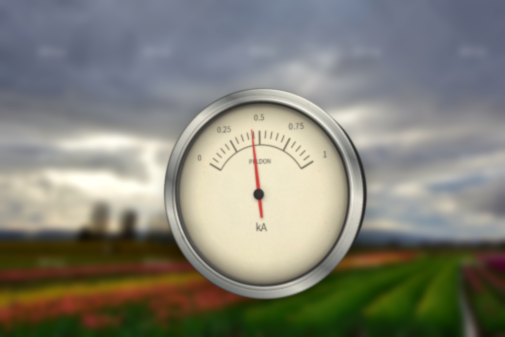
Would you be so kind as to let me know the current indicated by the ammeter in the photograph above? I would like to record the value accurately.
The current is 0.45 kA
